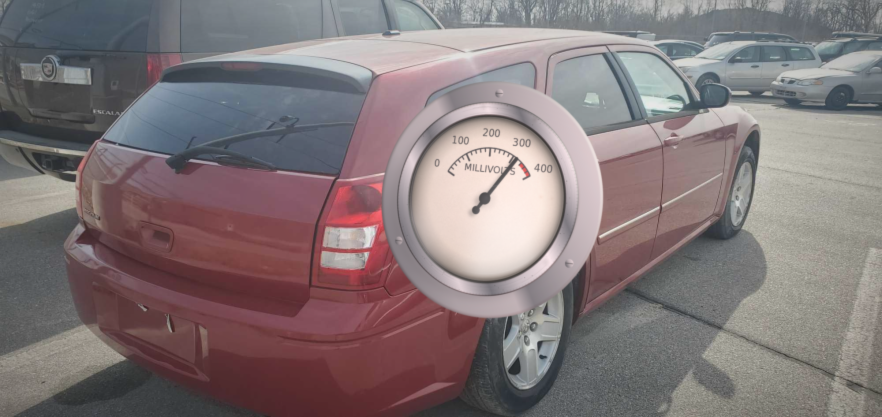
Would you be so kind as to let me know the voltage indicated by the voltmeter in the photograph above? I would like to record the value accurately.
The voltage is 320 mV
